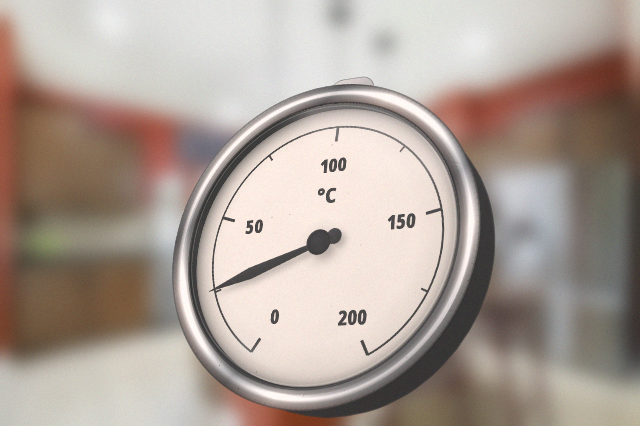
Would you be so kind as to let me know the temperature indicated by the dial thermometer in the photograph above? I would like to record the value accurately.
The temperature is 25 °C
